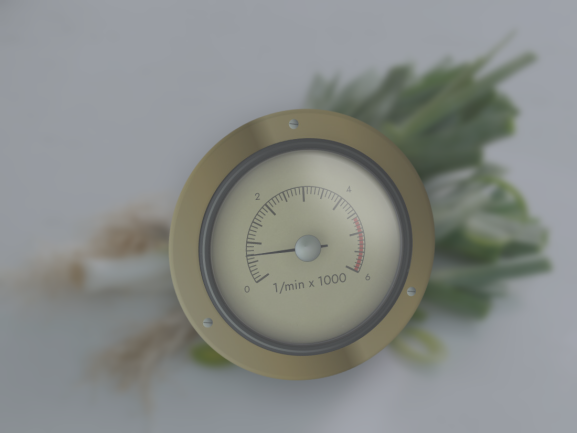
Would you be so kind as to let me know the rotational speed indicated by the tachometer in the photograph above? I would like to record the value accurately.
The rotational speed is 700 rpm
